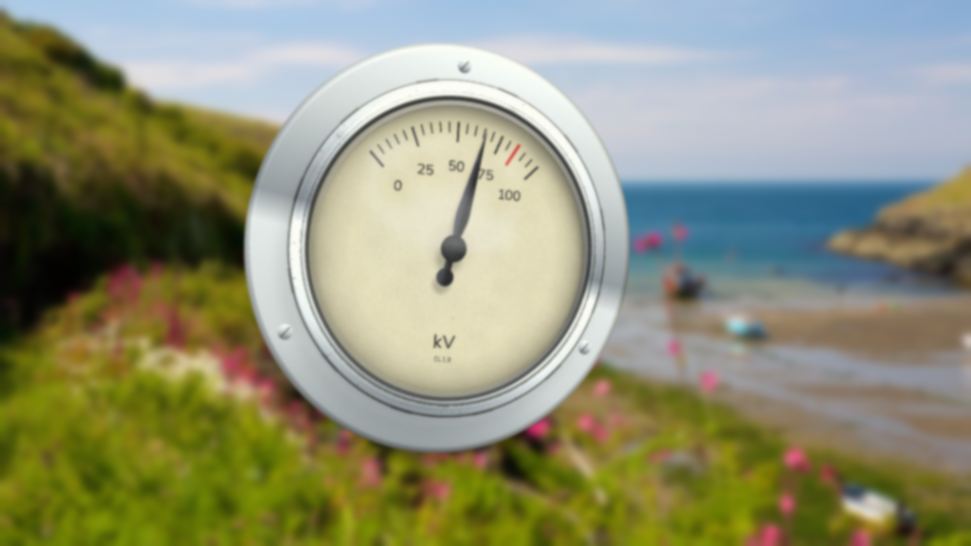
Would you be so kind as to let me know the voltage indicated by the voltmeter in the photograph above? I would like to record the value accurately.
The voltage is 65 kV
